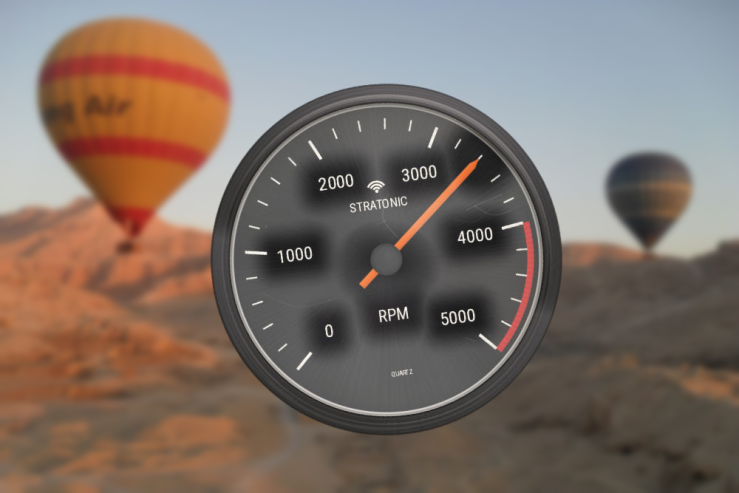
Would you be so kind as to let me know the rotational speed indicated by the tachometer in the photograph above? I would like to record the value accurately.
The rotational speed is 3400 rpm
